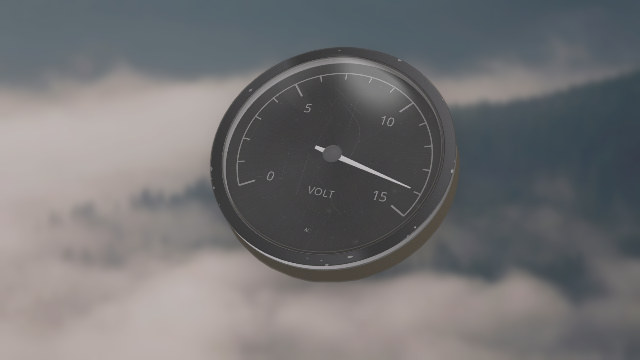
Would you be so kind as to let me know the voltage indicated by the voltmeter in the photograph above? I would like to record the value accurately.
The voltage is 14 V
